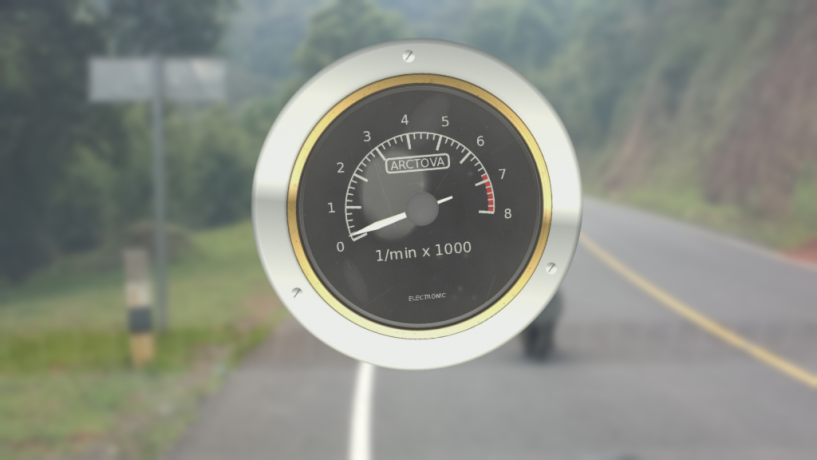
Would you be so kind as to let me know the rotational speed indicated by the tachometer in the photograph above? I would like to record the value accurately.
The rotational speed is 200 rpm
